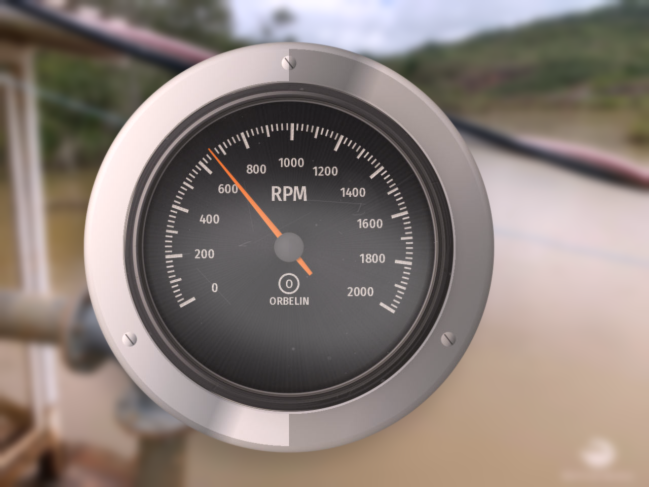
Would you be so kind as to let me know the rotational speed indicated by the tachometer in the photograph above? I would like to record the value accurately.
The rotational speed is 660 rpm
